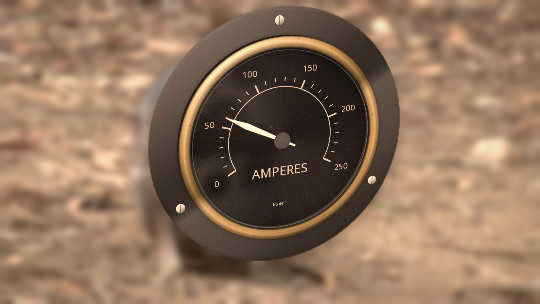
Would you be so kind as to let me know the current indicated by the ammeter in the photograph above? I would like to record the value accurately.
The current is 60 A
